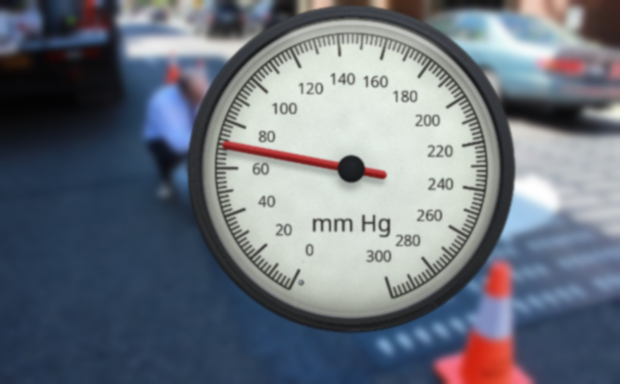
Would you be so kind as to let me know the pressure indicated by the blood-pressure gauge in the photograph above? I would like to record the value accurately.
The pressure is 70 mmHg
